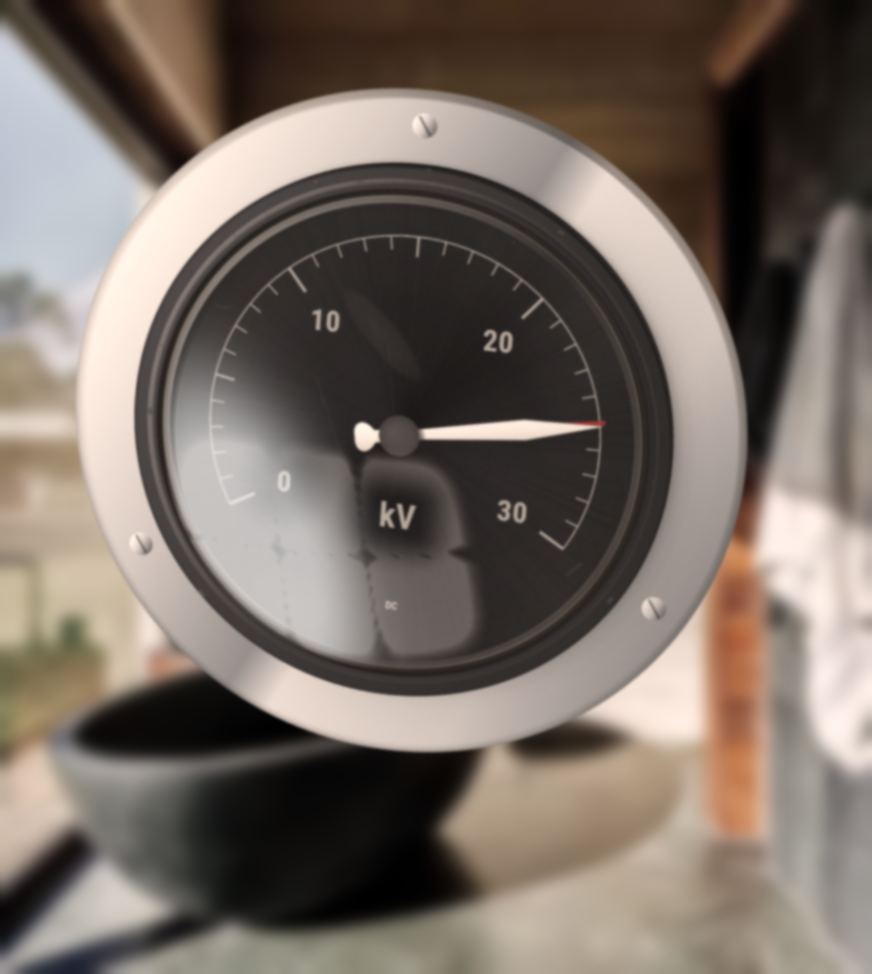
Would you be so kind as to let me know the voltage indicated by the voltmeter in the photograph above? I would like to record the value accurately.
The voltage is 25 kV
